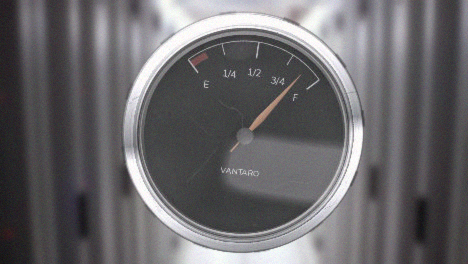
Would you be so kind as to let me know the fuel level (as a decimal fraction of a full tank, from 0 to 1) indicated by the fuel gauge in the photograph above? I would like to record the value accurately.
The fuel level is 0.875
